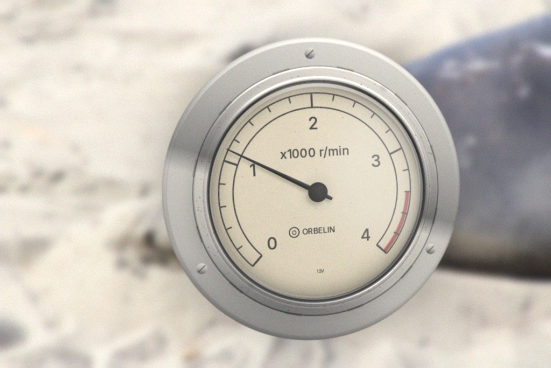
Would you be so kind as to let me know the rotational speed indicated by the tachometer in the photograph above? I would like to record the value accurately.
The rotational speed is 1100 rpm
